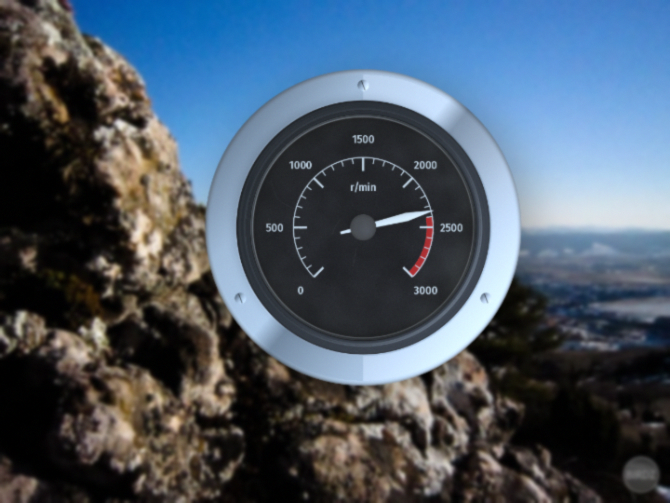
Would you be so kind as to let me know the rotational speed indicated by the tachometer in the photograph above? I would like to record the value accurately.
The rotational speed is 2350 rpm
